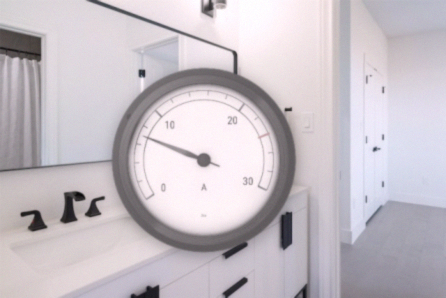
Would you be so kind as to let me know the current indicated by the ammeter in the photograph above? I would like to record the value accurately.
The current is 7 A
